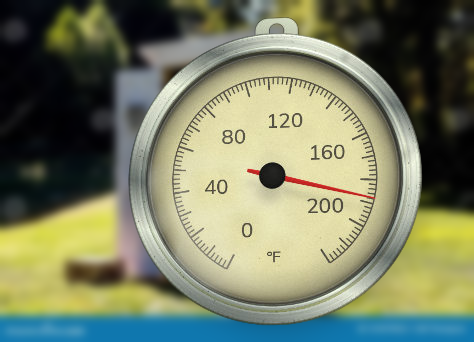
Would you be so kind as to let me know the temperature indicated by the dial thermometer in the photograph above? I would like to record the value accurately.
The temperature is 188 °F
